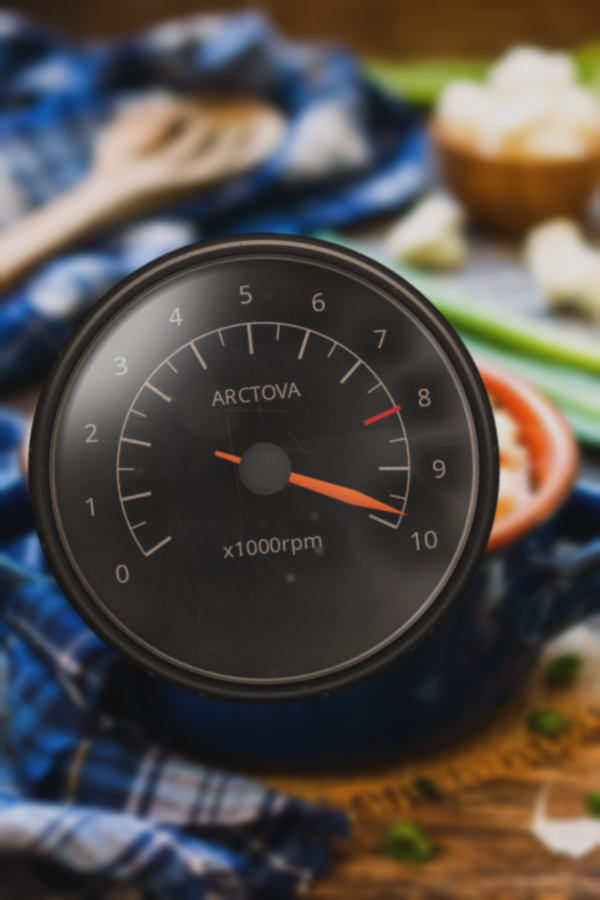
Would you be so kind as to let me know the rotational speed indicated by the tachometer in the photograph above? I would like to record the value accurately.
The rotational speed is 9750 rpm
